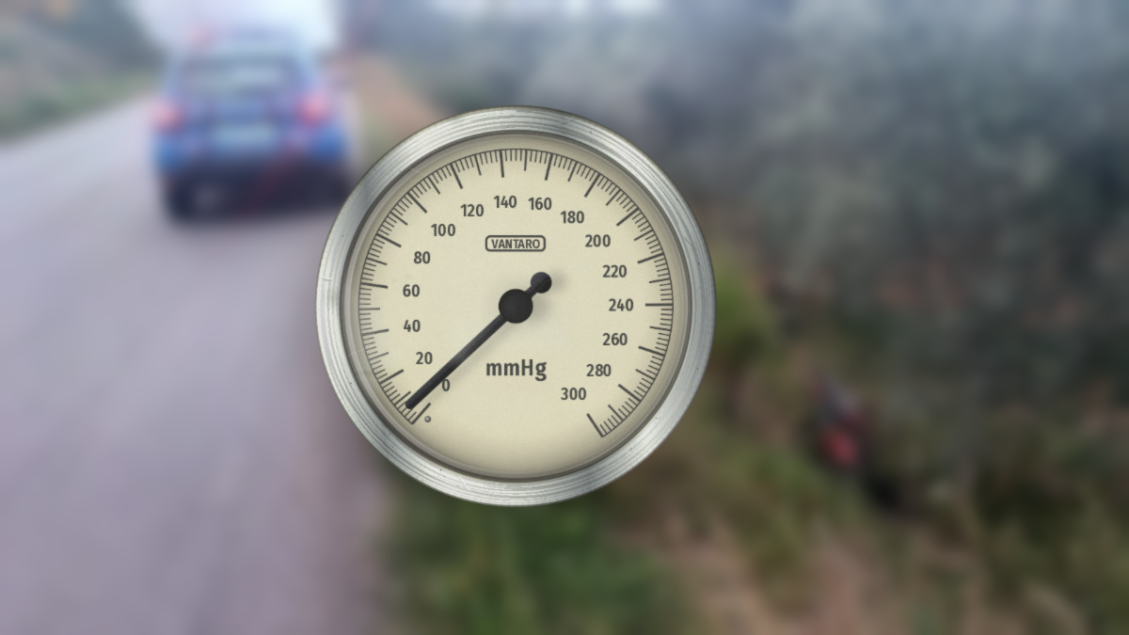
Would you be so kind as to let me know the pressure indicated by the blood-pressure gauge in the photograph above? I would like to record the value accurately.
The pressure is 6 mmHg
